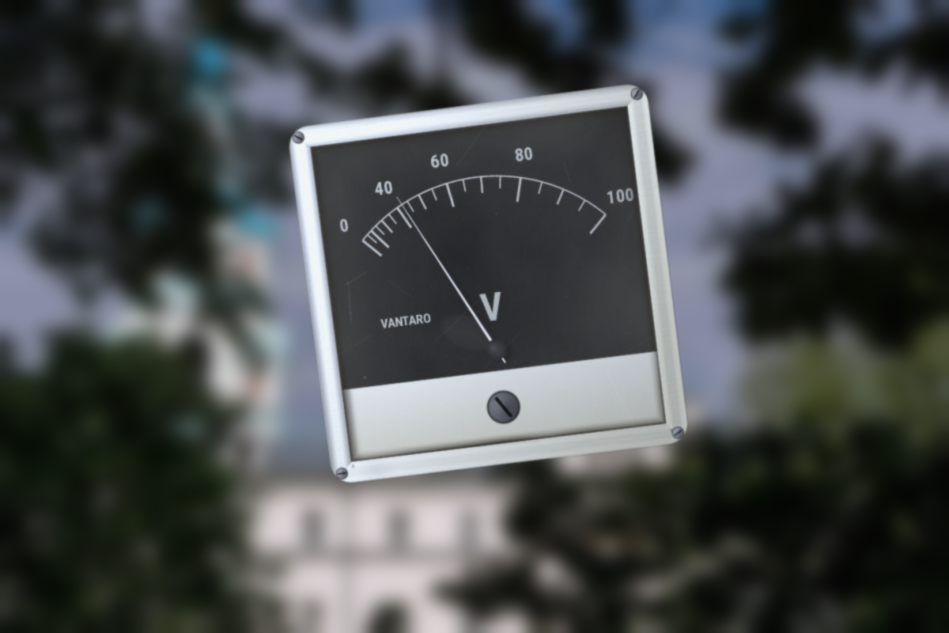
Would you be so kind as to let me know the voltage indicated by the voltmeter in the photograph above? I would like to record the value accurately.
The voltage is 42.5 V
